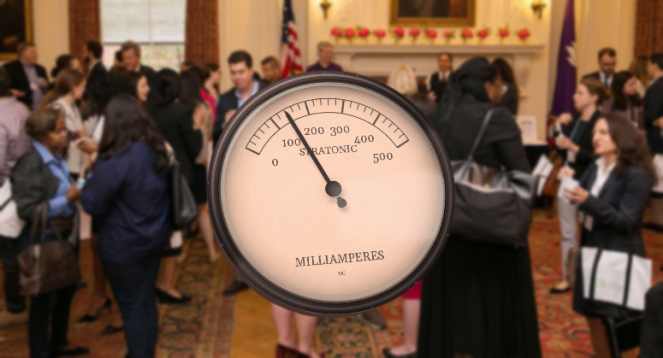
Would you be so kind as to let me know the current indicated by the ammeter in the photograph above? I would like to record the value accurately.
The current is 140 mA
